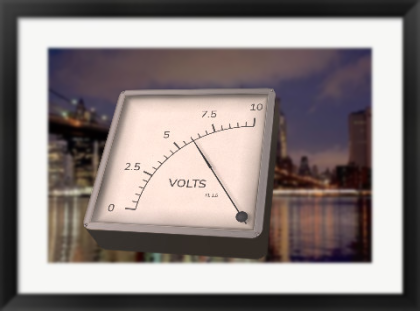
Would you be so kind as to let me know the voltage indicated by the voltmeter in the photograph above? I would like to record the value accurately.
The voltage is 6 V
